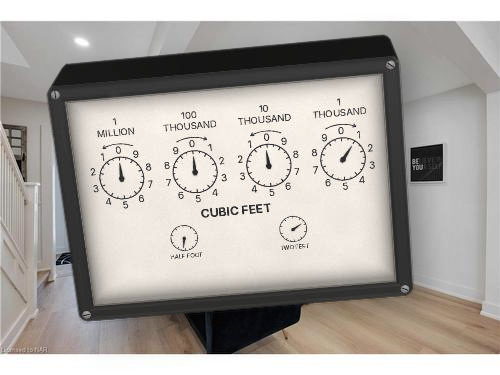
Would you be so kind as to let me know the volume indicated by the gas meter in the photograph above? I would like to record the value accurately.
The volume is 100 ft³
